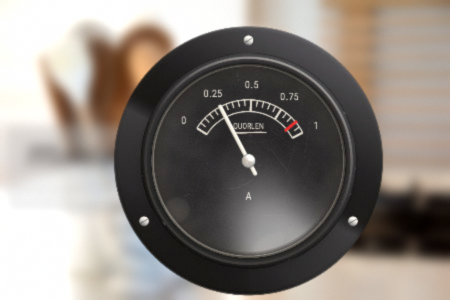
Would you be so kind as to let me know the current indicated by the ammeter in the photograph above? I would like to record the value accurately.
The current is 0.25 A
